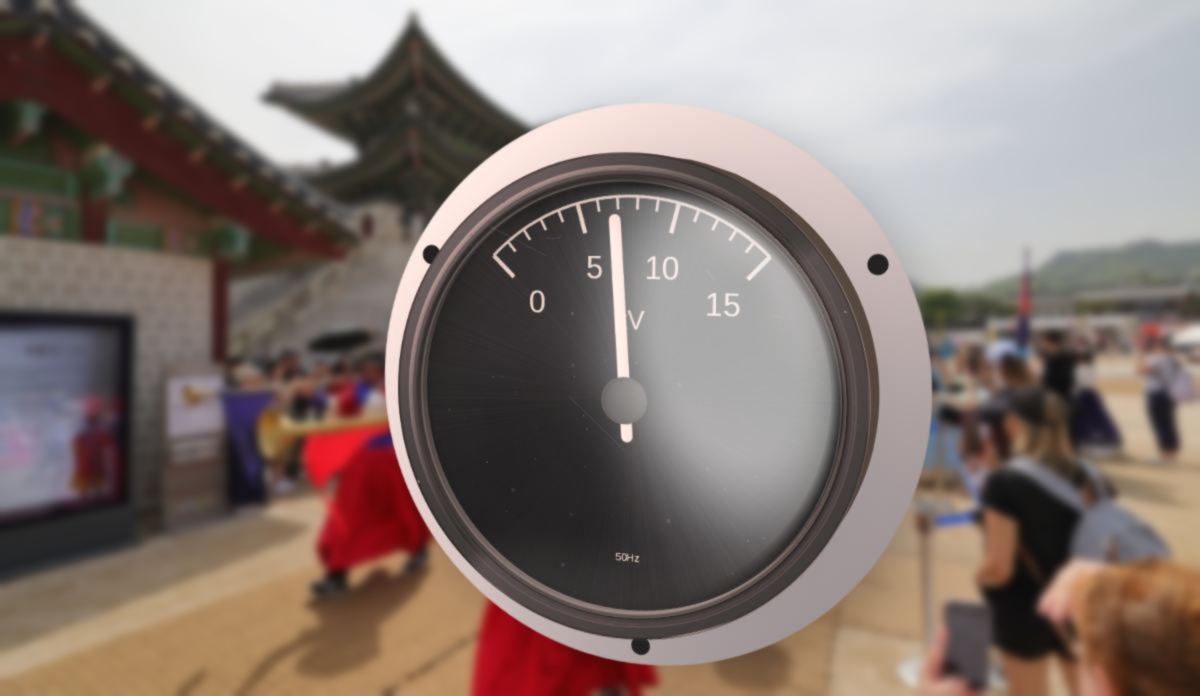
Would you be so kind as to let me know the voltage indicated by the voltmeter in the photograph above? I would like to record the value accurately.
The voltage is 7 kV
